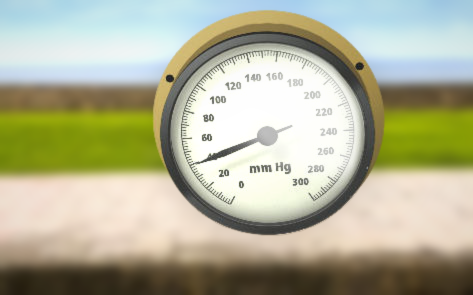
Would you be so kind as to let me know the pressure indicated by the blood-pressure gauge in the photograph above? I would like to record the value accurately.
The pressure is 40 mmHg
